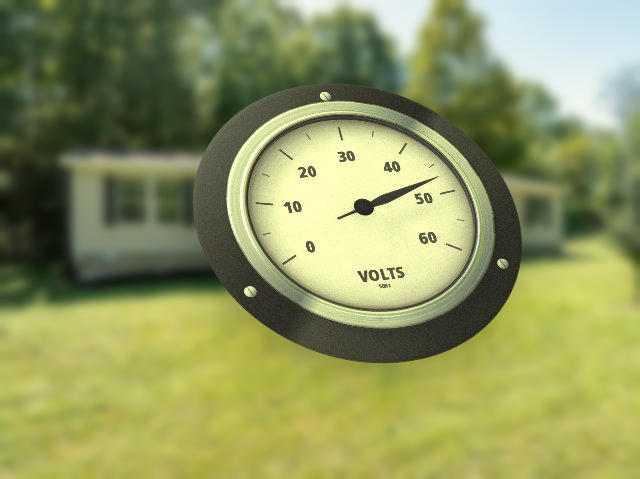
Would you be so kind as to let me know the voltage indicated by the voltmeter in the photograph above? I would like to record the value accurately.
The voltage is 47.5 V
